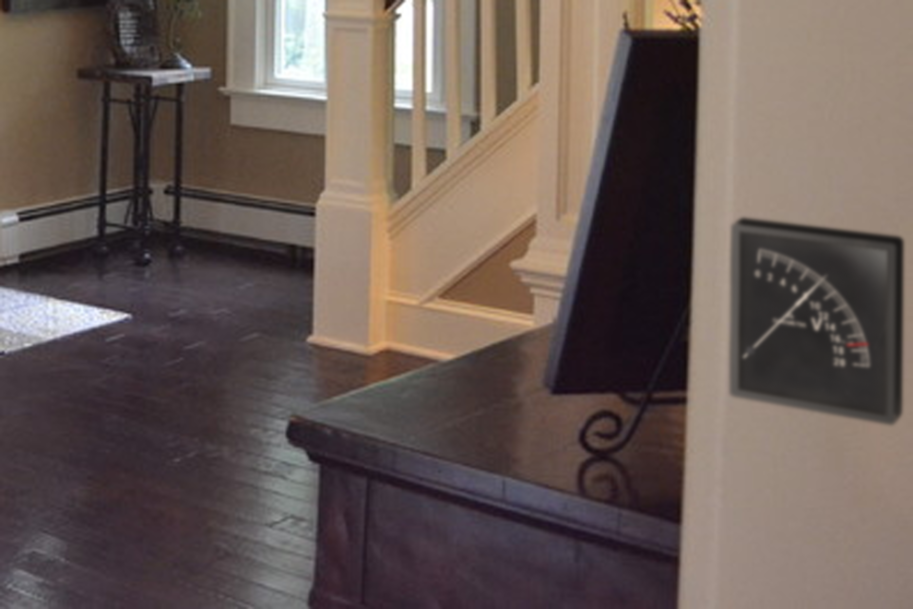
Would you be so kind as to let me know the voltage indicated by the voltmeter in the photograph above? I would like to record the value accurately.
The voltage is 8 V
